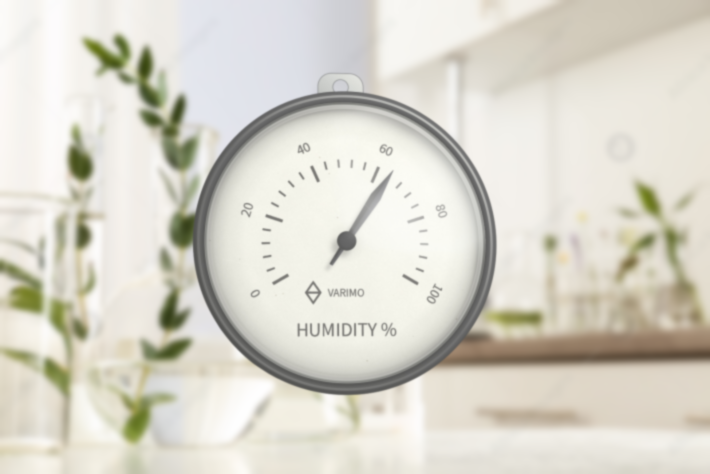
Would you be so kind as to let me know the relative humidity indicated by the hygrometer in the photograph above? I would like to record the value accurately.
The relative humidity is 64 %
